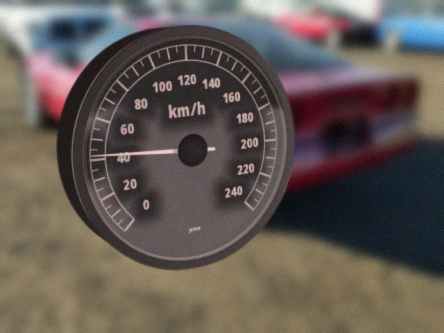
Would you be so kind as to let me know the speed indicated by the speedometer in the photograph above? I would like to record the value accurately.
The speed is 42.5 km/h
